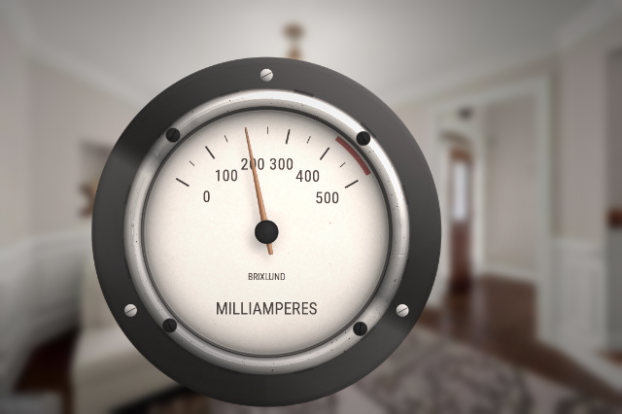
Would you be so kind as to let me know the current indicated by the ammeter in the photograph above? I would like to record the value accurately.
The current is 200 mA
